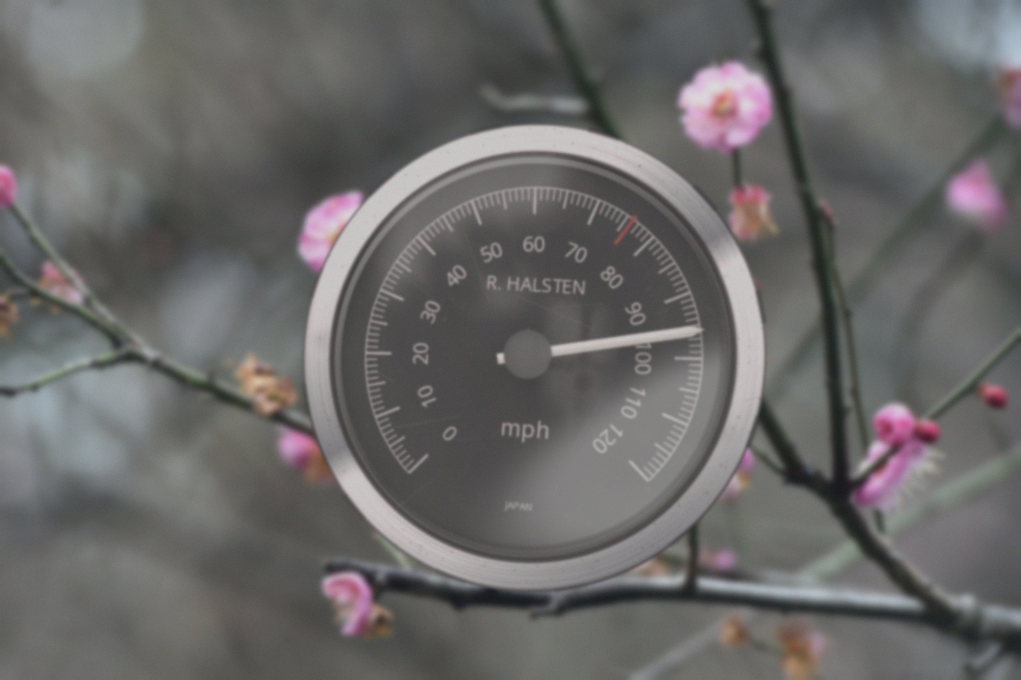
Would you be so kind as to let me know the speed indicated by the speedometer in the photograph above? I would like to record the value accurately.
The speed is 96 mph
